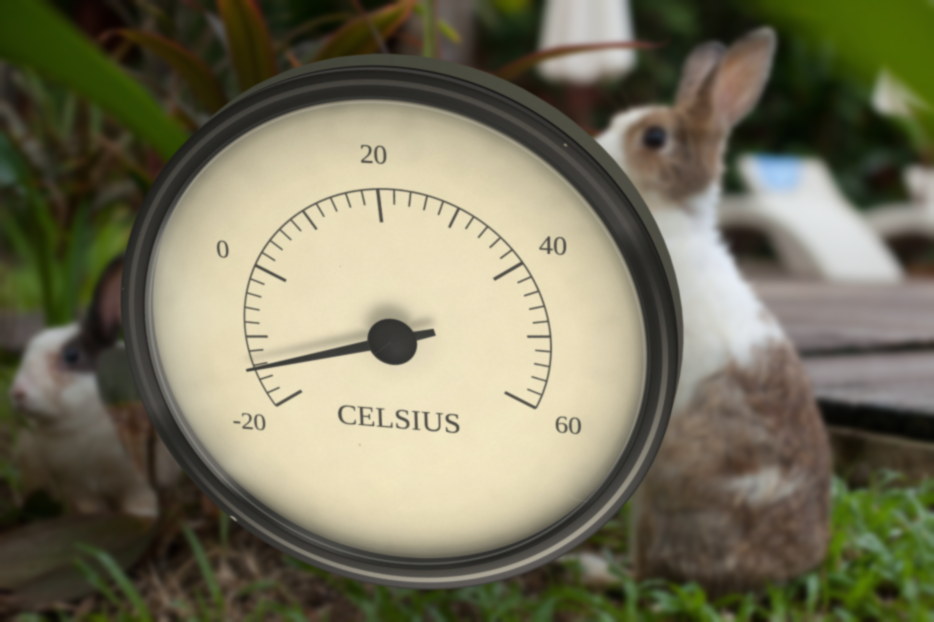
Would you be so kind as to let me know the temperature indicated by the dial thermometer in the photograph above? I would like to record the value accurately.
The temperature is -14 °C
